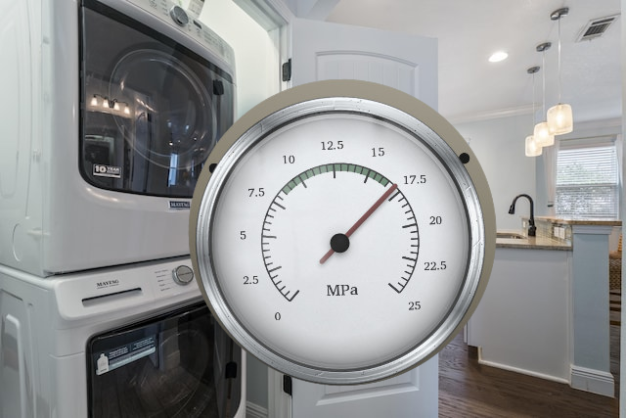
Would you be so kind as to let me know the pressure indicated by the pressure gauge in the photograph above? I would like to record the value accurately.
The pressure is 17 MPa
